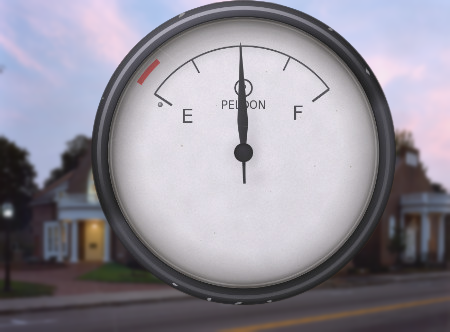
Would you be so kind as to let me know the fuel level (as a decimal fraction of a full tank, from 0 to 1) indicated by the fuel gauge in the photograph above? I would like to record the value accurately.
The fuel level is 0.5
